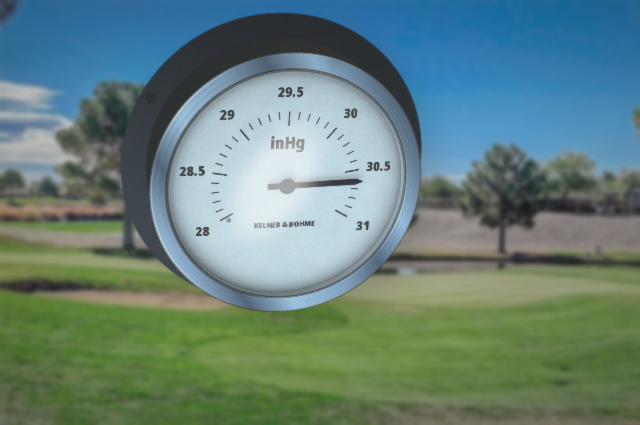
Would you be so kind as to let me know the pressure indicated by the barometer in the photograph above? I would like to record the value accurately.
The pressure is 30.6 inHg
